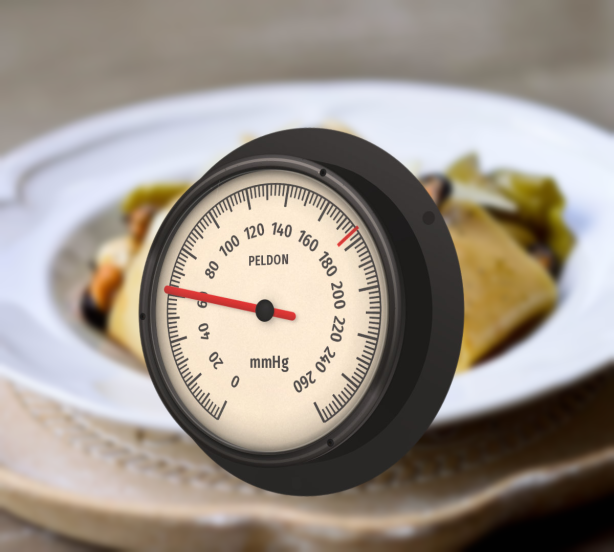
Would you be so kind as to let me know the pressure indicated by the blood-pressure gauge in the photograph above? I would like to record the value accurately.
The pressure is 62 mmHg
